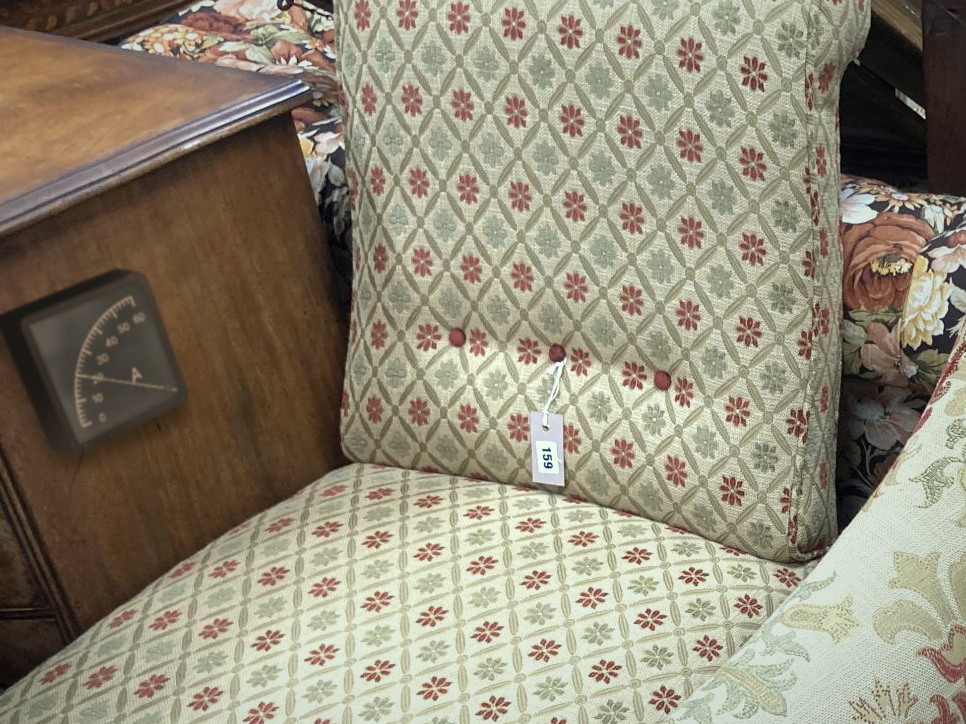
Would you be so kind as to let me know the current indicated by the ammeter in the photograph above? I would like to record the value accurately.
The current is 20 A
